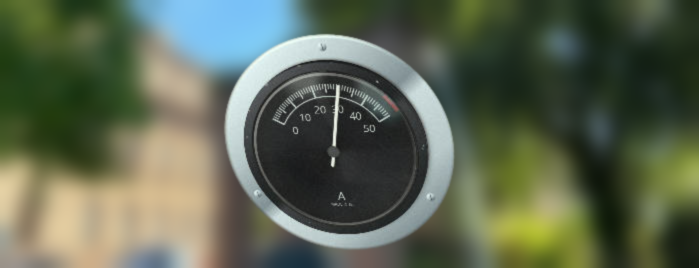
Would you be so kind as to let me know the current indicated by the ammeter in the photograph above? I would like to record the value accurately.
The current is 30 A
